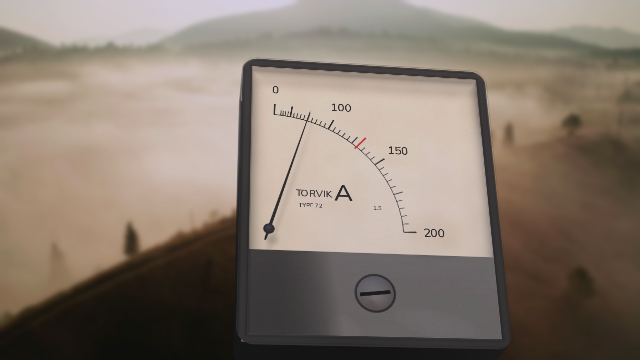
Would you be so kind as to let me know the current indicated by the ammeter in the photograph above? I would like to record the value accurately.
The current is 75 A
